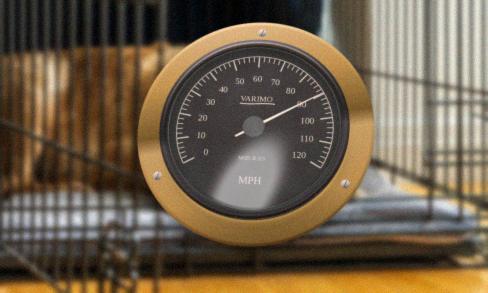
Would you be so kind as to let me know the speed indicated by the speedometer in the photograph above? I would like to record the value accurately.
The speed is 90 mph
